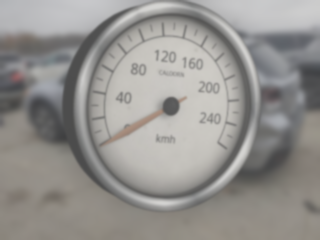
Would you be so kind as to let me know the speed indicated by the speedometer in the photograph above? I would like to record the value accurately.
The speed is 0 km/h
